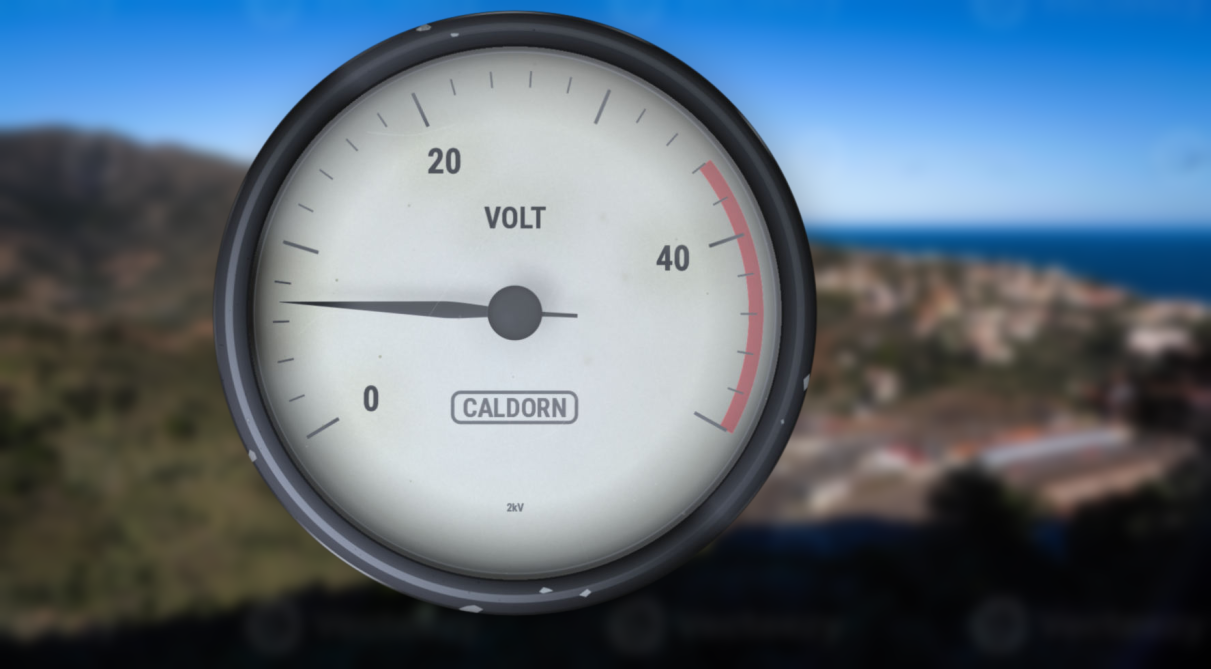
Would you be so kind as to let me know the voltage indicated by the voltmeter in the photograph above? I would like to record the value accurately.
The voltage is 7 V
